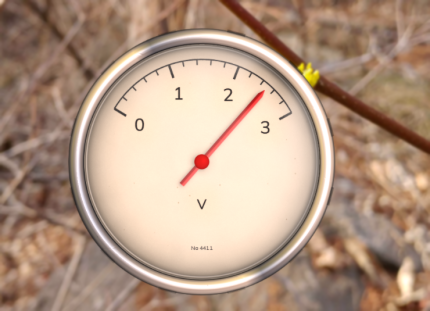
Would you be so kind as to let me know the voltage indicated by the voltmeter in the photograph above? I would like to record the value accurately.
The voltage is 2.5 V
